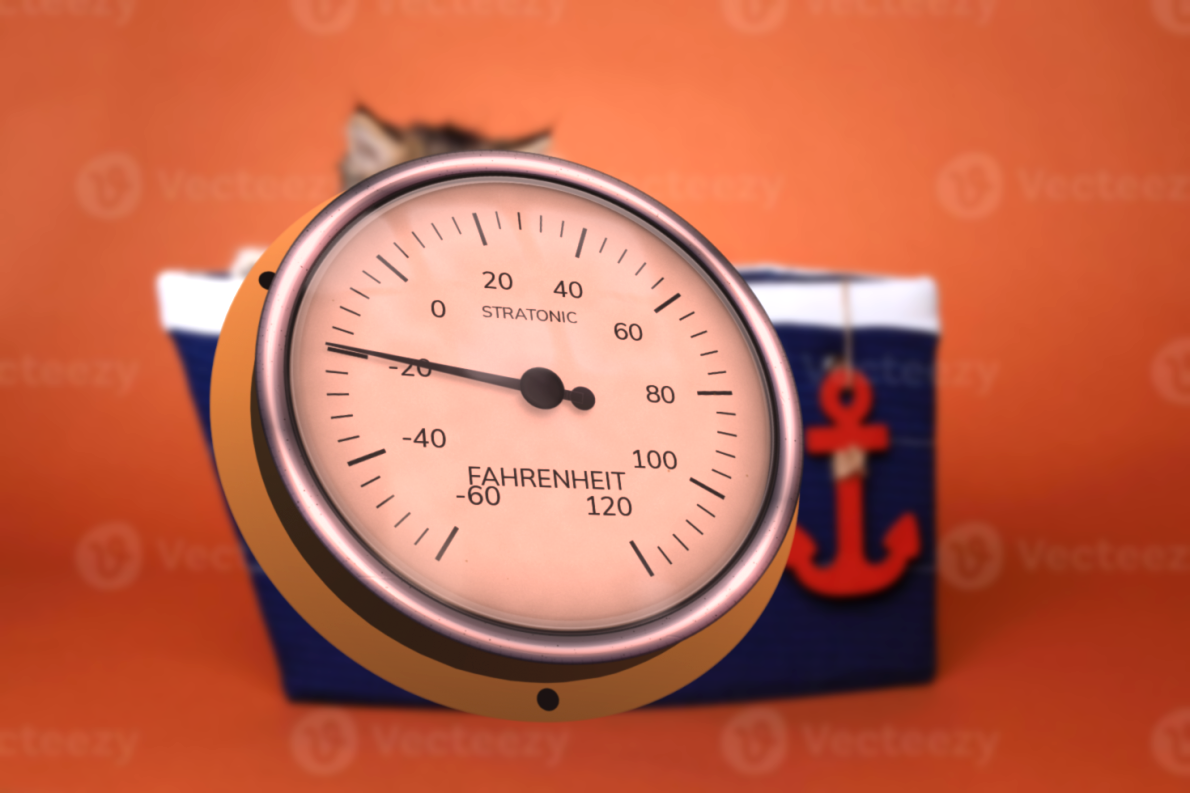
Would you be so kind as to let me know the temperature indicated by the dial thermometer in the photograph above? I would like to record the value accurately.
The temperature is -20 °F
